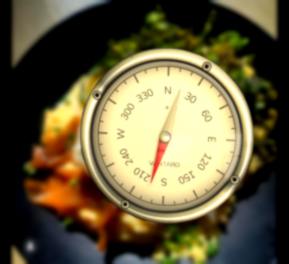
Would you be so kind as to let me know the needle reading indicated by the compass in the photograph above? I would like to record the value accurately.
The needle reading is 195 °
